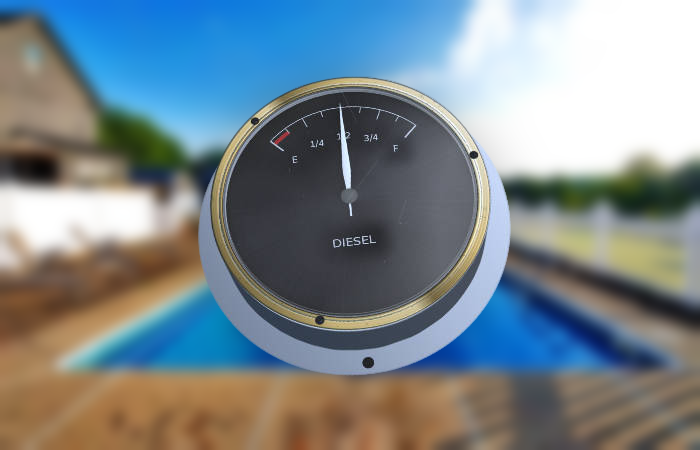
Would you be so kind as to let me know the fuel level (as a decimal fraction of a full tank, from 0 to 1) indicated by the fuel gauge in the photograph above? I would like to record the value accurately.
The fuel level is 0.5
